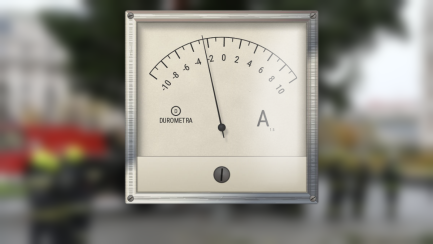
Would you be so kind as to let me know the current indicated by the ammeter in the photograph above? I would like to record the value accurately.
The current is -2.5 A
